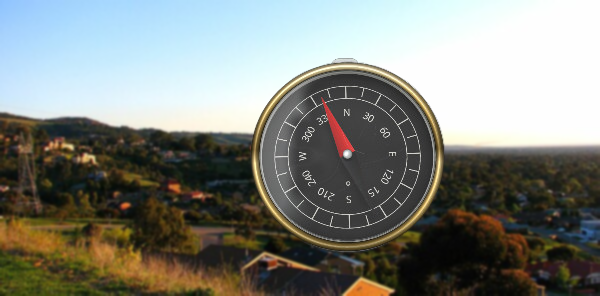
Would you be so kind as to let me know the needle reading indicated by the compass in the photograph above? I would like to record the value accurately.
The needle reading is 337.5 °
